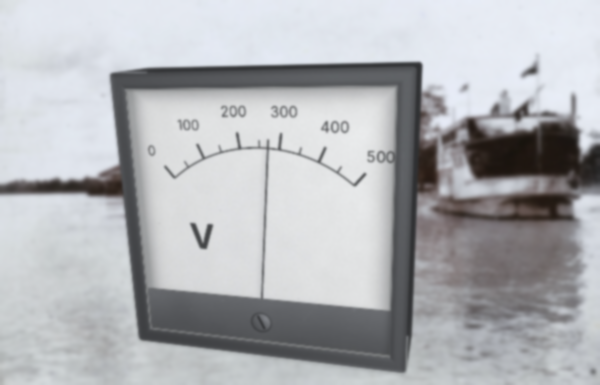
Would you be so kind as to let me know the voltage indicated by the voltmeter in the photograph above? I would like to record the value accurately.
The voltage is 275 V
